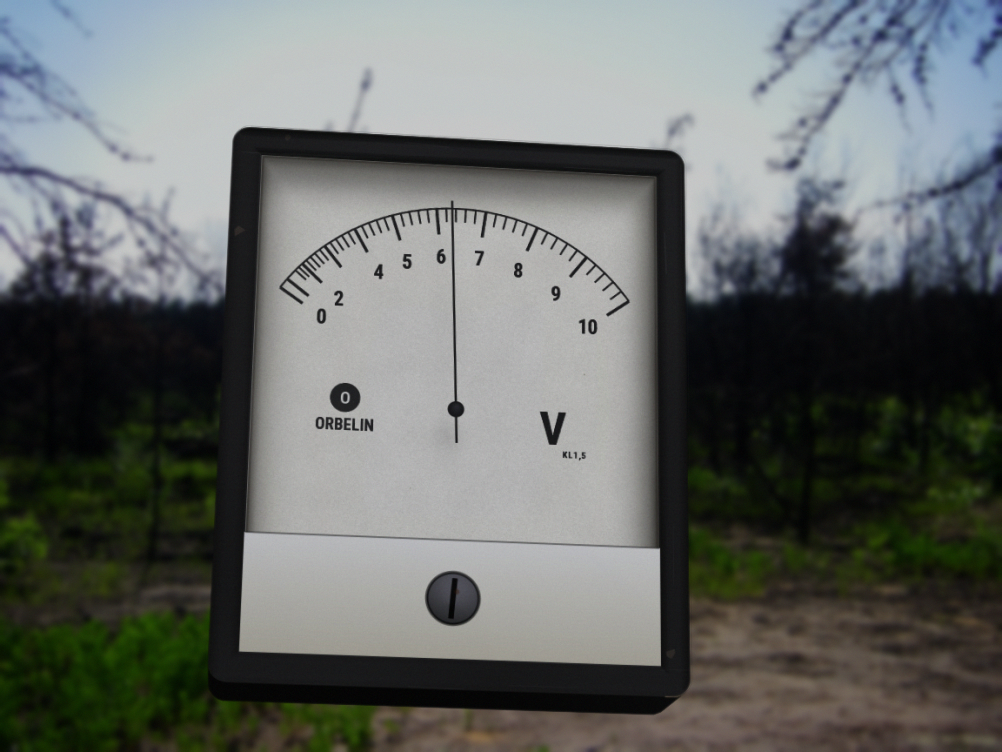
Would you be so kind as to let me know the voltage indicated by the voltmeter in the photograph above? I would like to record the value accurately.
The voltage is 6.3 V
